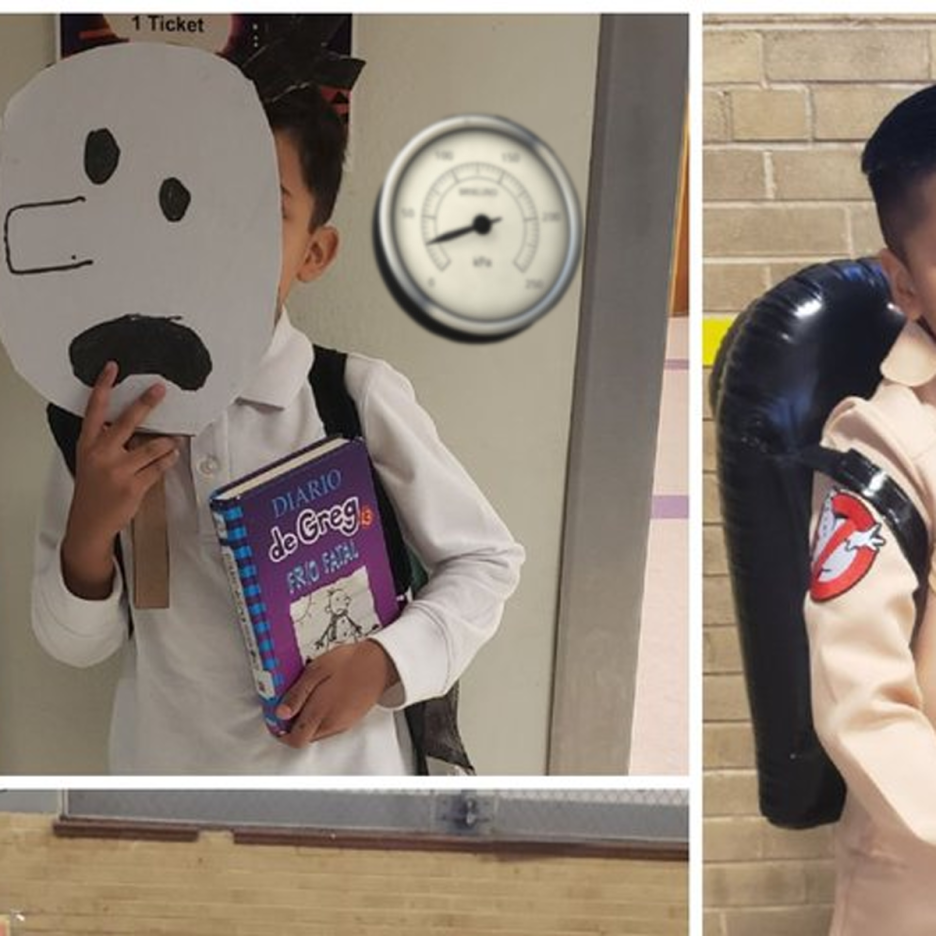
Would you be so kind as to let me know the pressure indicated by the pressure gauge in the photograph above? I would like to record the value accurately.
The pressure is 25 kPa
